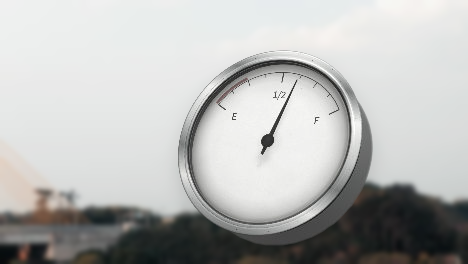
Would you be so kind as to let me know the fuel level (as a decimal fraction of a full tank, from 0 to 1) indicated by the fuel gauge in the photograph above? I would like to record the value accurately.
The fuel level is 0.625
